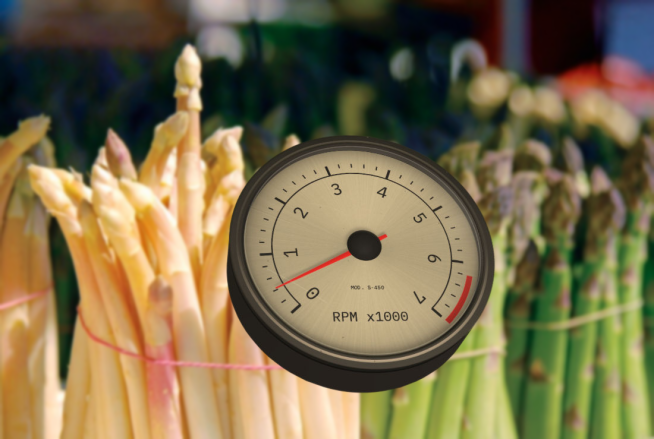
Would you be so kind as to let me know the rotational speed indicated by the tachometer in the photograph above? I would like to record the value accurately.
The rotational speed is 400 rpm
